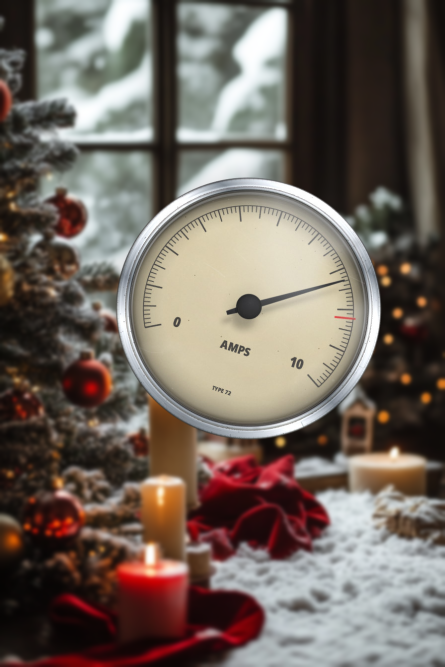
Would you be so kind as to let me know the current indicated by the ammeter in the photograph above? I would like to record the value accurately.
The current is 7.3 A
